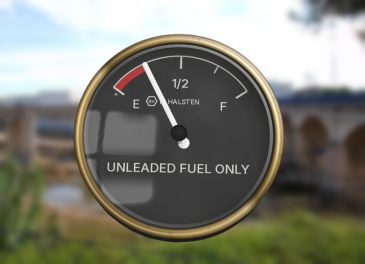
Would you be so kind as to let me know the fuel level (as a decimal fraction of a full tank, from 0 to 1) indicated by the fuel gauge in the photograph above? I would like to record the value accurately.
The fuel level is 0.25
